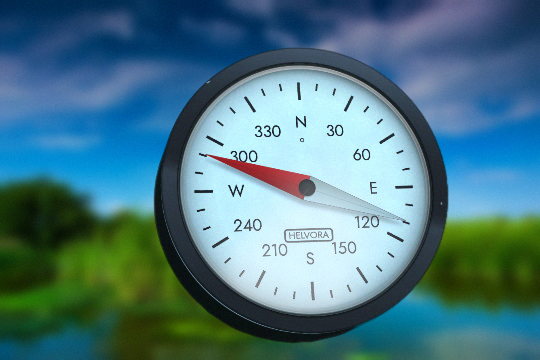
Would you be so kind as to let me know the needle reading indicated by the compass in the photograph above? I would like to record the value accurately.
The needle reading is 290 °
